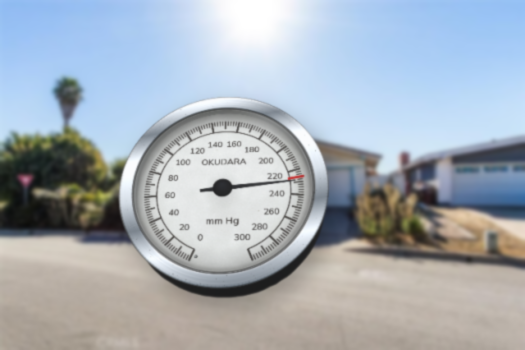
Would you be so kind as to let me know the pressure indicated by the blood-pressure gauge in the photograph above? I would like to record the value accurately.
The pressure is 230 mmHg
